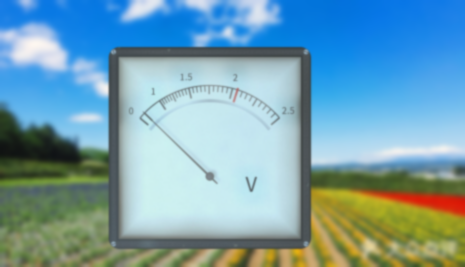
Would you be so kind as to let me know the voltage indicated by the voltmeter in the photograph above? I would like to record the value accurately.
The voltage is 0.5 V
